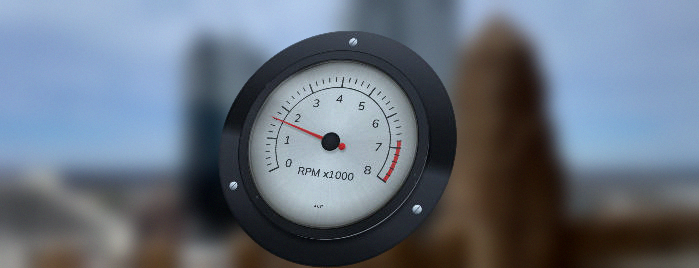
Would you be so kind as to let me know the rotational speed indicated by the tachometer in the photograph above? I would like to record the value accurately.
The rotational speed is 1600 rpm
